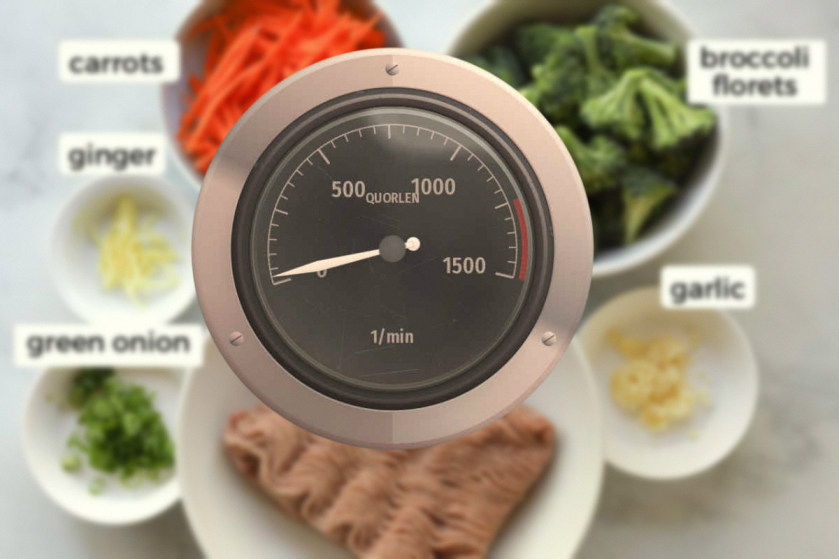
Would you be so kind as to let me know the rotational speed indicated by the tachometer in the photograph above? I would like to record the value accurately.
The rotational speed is 25 rpm
